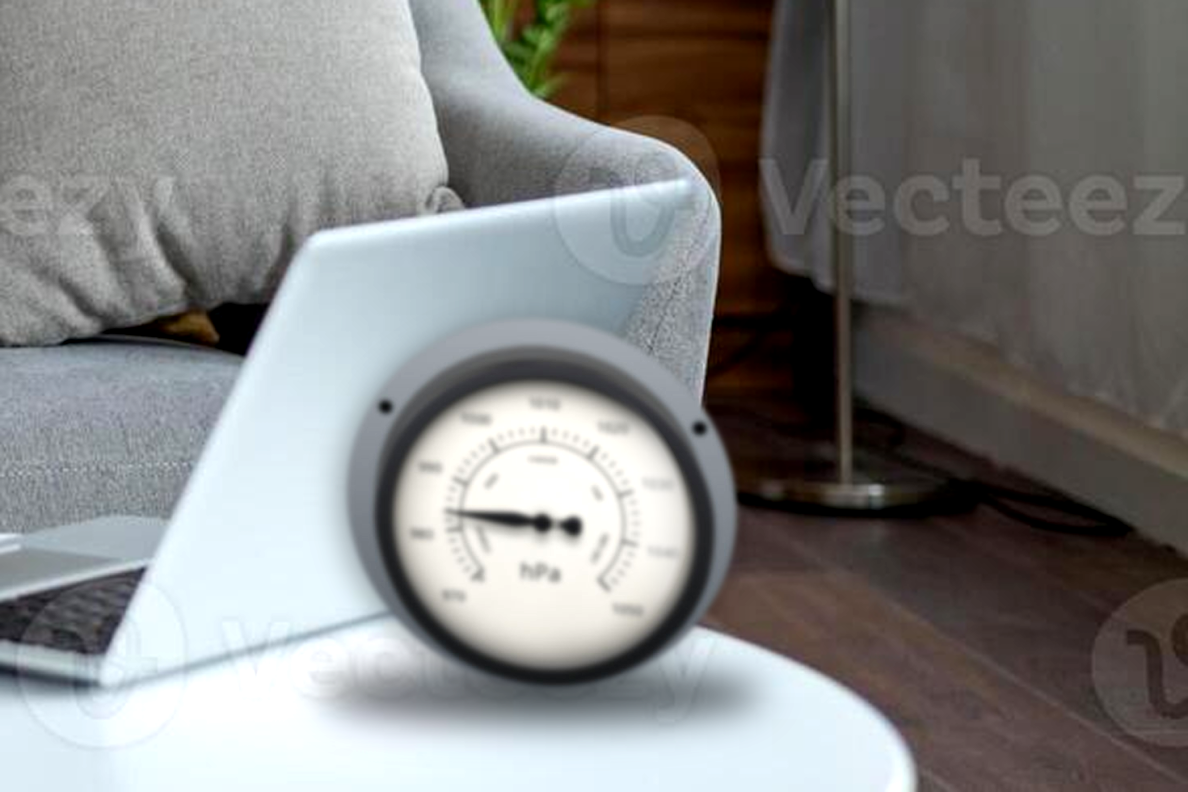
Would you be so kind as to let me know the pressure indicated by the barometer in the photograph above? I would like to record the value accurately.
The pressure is 984 hPa
